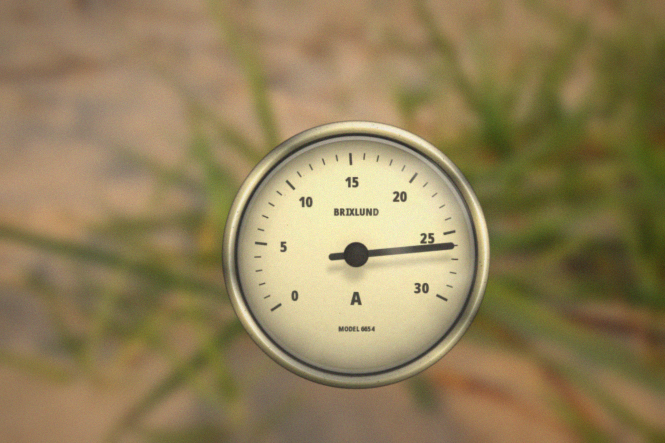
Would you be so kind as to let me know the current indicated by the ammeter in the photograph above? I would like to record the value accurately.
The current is 26 A
